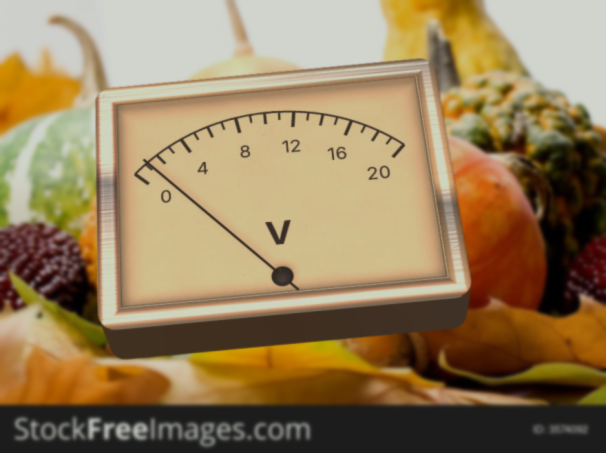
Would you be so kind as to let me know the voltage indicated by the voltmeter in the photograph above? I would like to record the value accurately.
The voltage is 1 V
